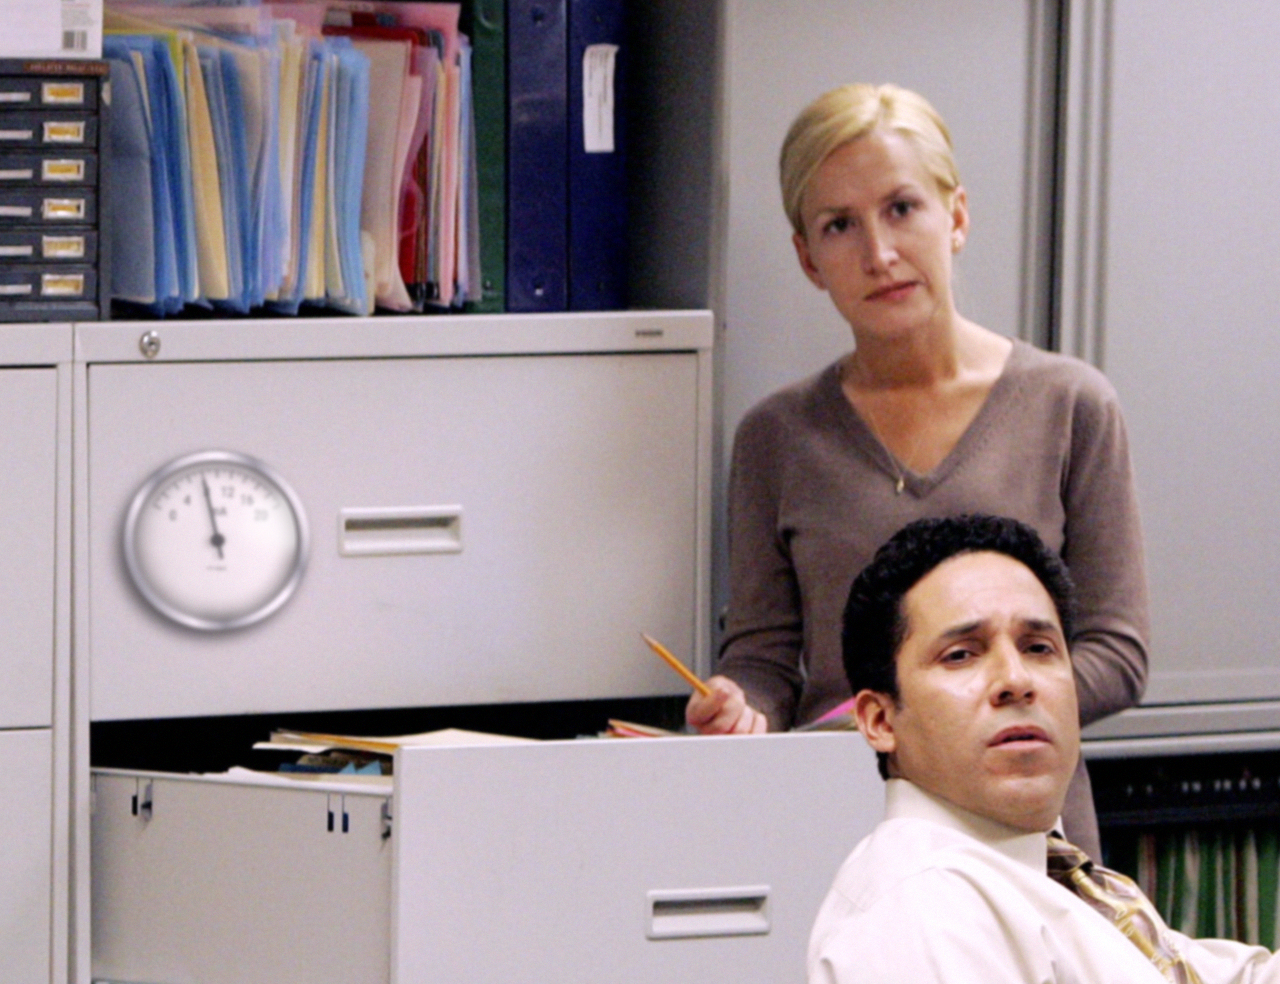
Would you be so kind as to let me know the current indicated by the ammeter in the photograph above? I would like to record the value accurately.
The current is 8 mA
